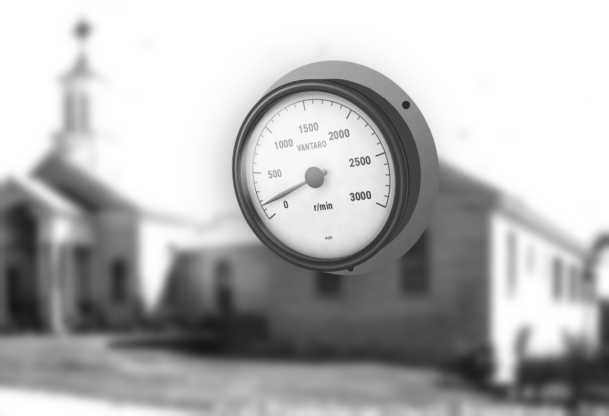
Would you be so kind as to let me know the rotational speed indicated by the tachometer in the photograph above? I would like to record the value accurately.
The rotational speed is 150 rpm
